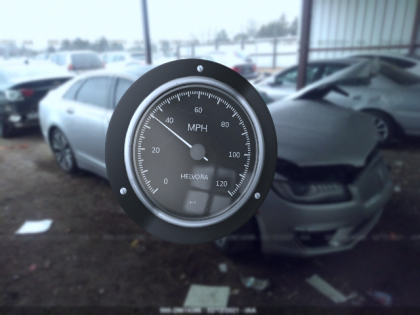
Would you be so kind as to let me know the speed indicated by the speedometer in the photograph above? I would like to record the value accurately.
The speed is 35 mph
